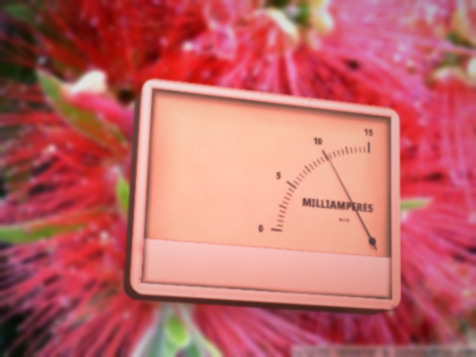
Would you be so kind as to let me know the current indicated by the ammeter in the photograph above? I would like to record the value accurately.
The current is 10 mA
